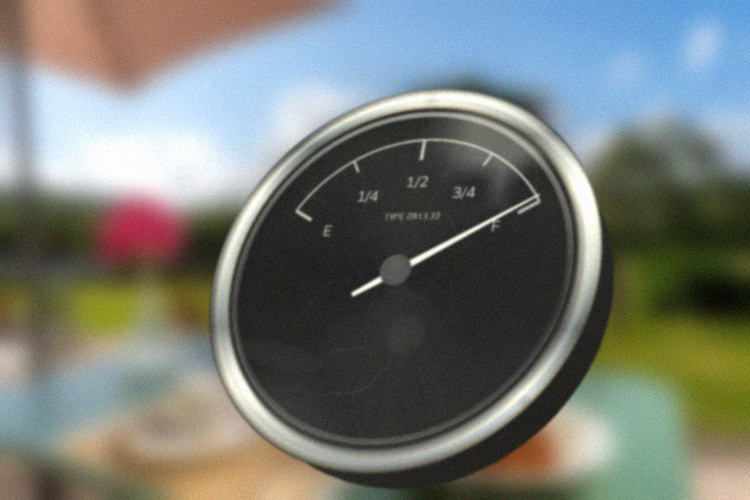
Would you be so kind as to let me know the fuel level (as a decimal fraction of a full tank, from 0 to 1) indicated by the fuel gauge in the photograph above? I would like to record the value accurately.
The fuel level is 1
